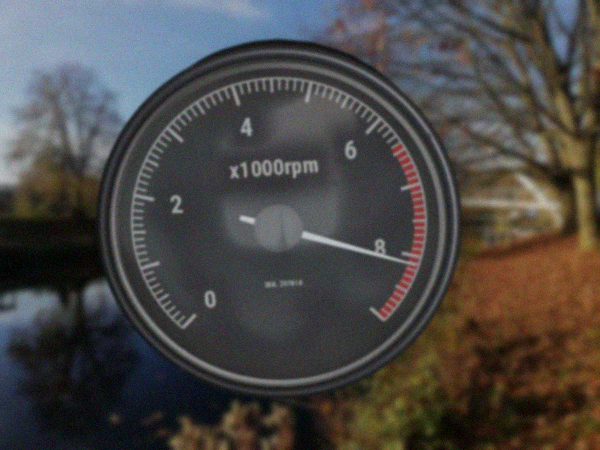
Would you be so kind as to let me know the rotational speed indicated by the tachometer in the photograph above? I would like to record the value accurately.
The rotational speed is 8100 rpm
